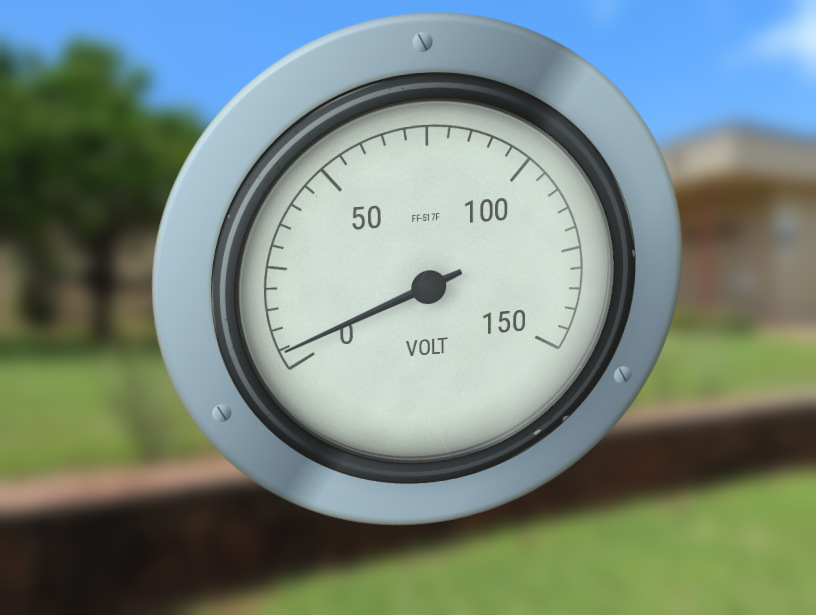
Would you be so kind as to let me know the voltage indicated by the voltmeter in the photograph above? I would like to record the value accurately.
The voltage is 5 V
